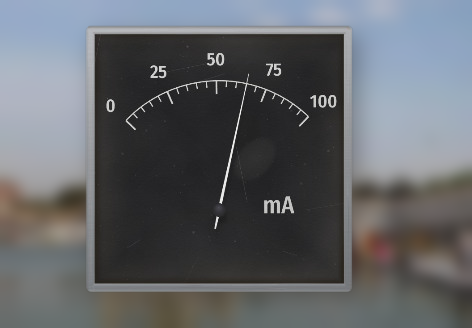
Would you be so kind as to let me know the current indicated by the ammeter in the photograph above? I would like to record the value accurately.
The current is 65 mA
